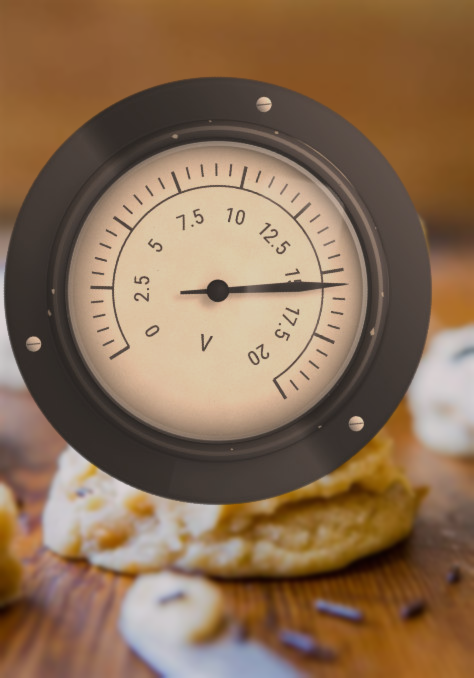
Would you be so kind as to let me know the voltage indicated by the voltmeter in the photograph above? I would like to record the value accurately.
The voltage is 15.5 V
